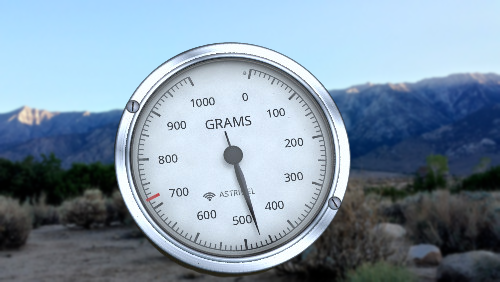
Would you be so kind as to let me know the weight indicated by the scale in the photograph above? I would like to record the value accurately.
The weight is 470 g
